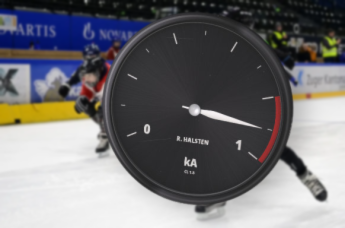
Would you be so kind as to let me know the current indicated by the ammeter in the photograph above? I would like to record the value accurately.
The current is 0.9 kA
